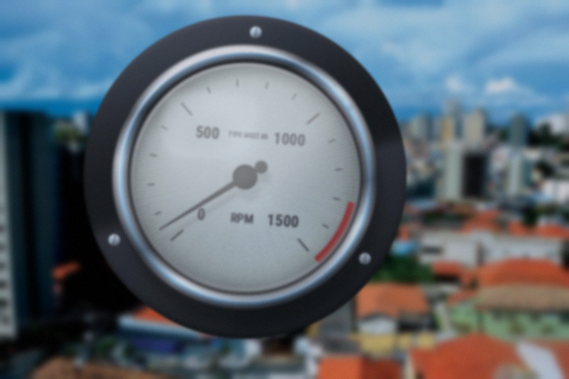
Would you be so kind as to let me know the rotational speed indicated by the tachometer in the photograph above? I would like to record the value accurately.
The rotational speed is 50 rpm
